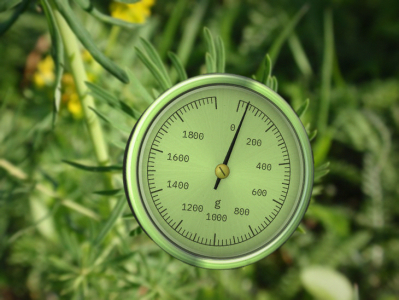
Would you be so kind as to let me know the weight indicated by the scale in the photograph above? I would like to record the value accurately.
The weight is 40 g
